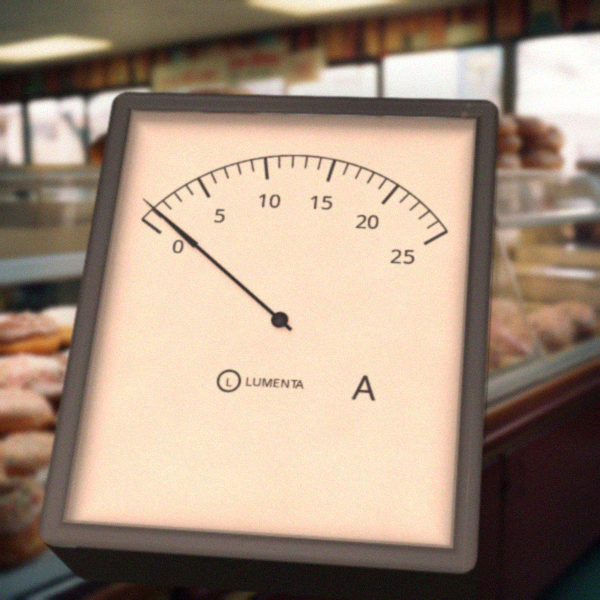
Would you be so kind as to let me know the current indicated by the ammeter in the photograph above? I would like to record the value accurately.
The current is 1 A
